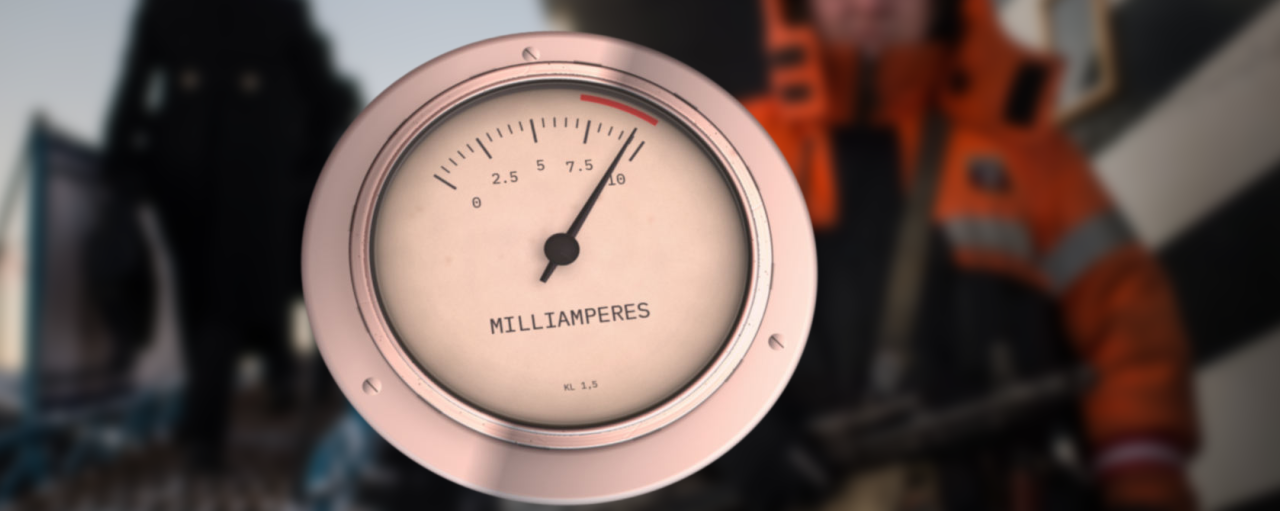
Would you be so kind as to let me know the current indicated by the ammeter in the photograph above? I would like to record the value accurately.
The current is 9.5 mA
